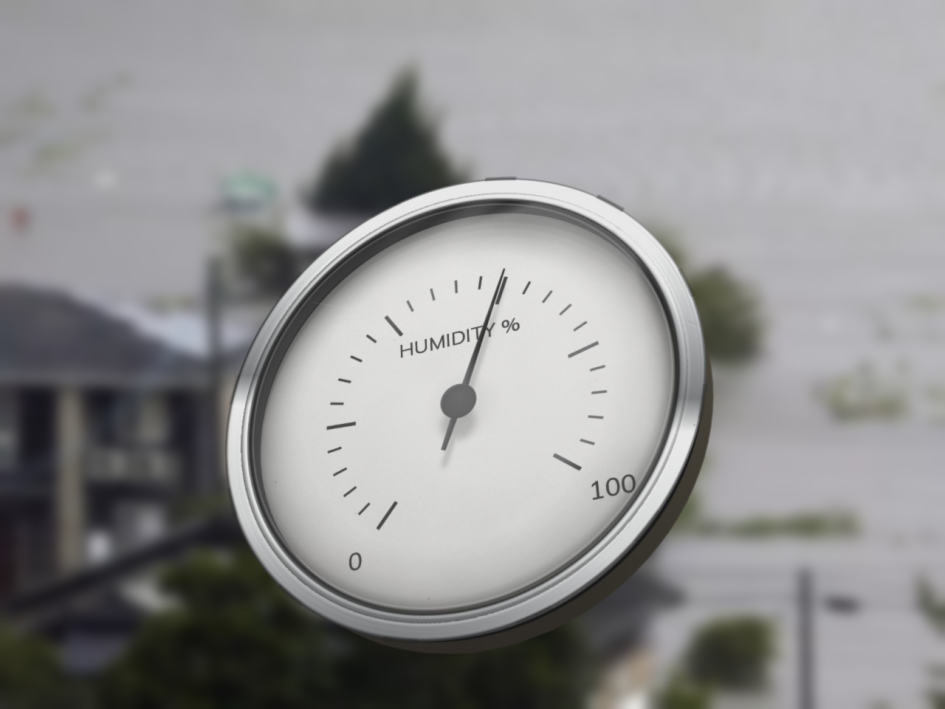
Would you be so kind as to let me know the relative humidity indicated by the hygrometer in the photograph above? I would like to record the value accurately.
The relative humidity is 60 %
